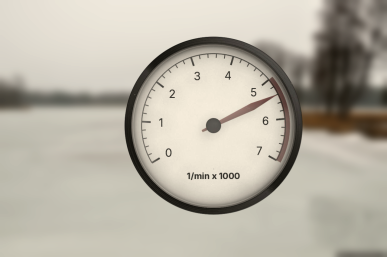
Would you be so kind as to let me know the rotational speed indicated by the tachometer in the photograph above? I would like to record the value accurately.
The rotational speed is 5400 rpm
